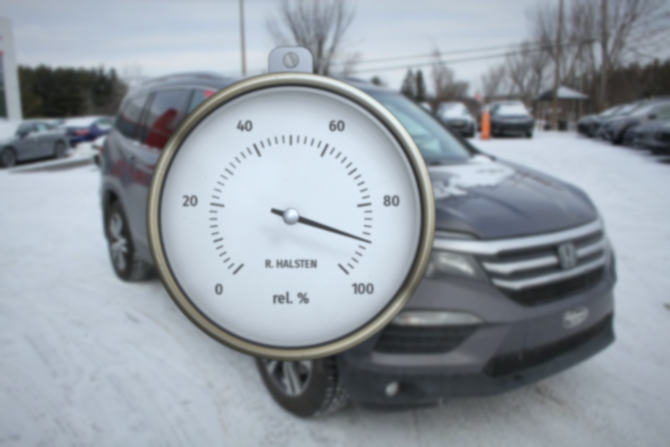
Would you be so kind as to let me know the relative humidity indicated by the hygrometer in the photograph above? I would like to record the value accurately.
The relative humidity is 90 %
